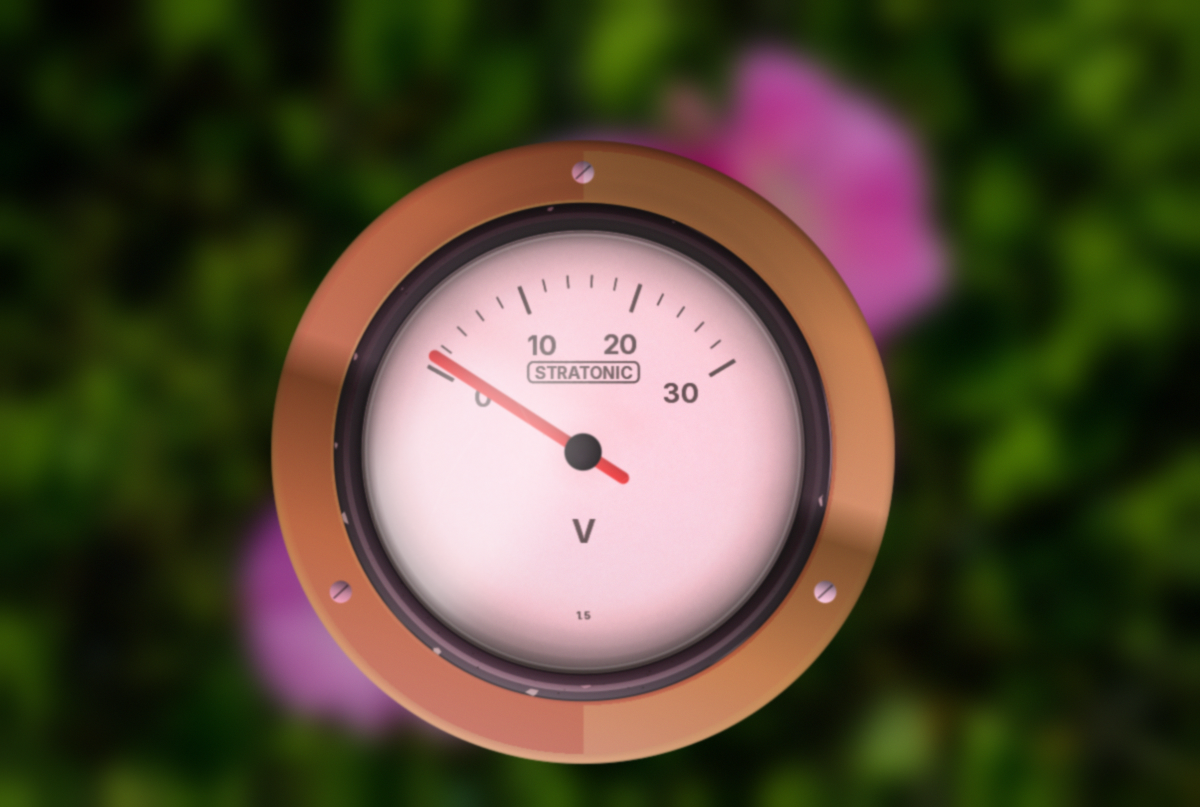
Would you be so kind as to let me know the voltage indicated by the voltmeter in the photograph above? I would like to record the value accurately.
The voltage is 1 V
